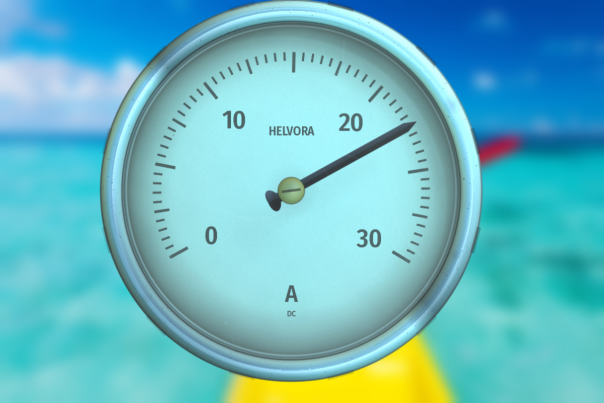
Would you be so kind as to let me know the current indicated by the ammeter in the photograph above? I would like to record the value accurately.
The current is 22.5 A
